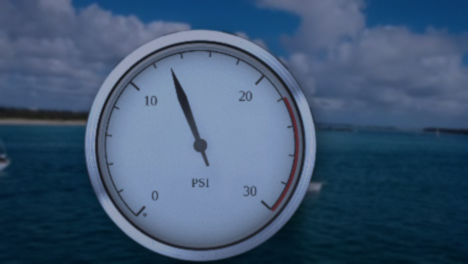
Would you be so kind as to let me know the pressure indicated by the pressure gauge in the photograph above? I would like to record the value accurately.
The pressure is 13 psi
